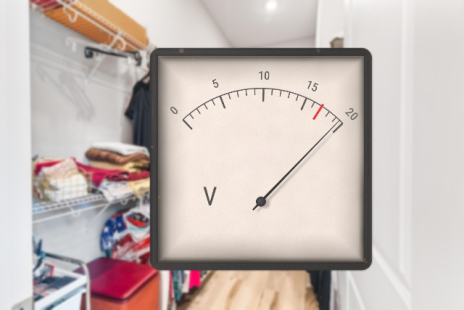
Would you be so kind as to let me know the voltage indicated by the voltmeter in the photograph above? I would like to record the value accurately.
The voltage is 19.5 V
